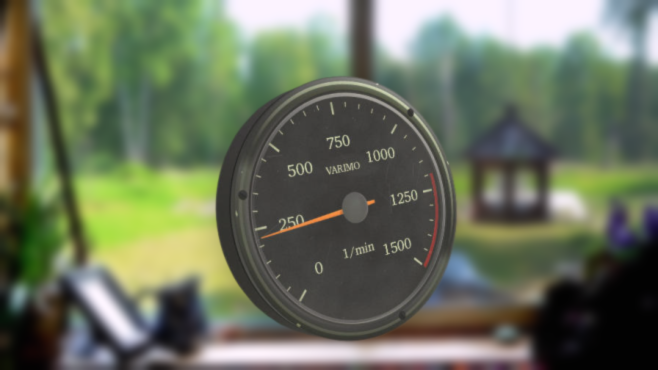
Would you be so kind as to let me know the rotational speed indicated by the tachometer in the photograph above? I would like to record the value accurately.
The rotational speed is 225 rpm
